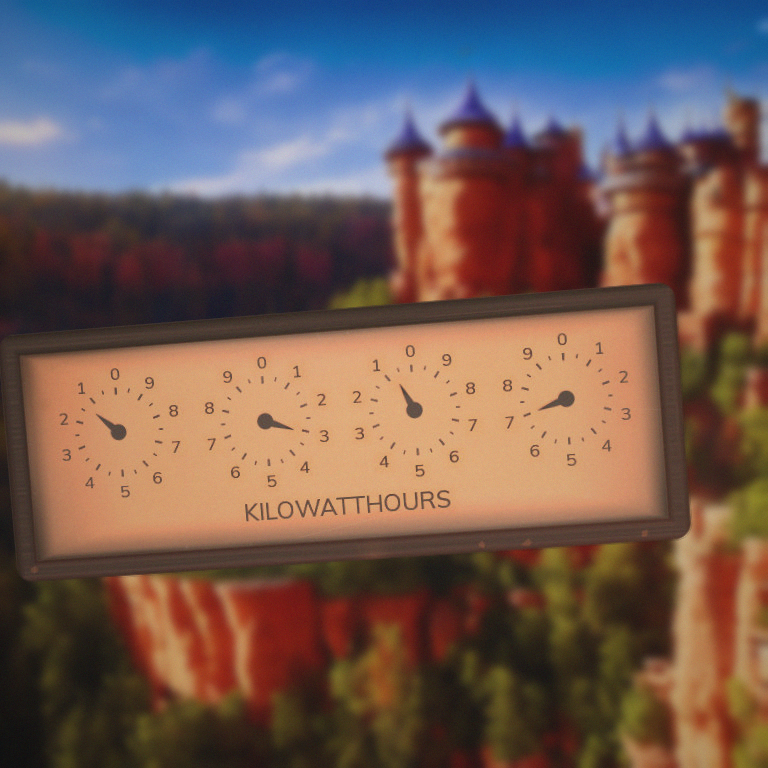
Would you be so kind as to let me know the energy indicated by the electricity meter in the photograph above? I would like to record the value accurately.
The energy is 1307 kWh
